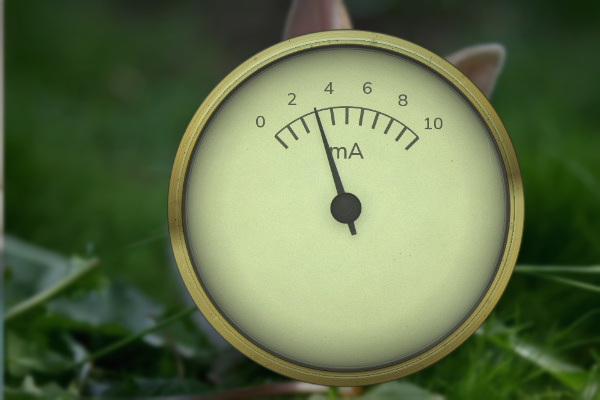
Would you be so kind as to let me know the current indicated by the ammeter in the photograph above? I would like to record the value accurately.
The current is 3 mA
